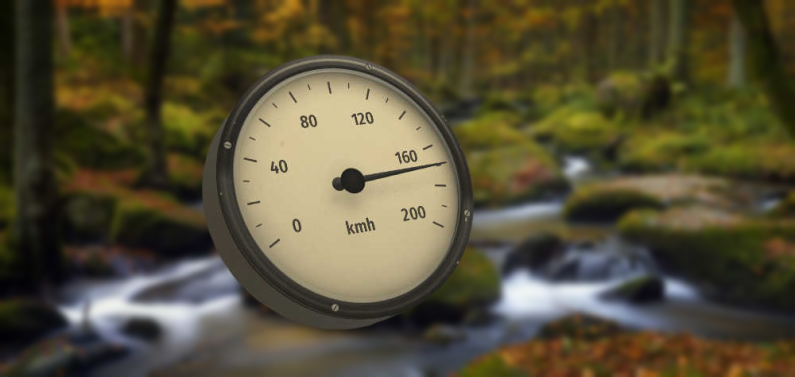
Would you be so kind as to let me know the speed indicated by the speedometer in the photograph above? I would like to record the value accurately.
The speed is 170 km/h
